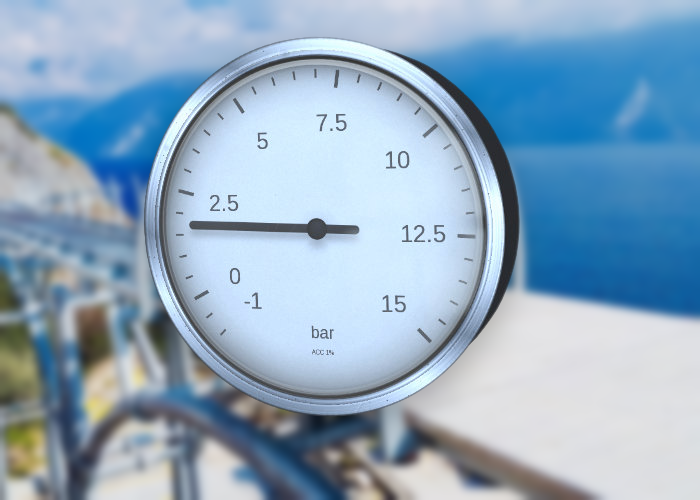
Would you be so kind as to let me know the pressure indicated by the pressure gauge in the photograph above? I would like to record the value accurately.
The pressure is 1.75 bar
